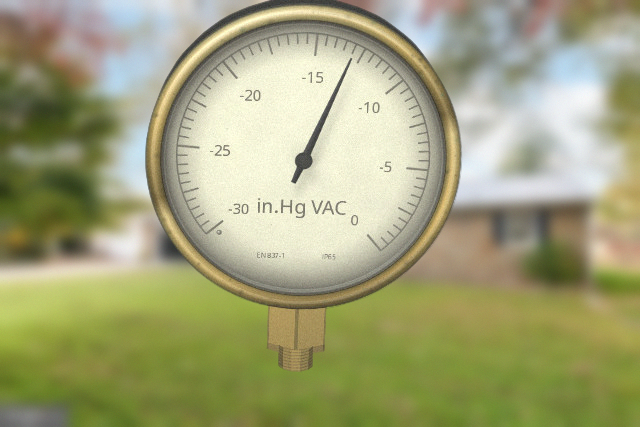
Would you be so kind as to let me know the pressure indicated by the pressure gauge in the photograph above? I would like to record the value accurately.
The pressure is -13 inHg
